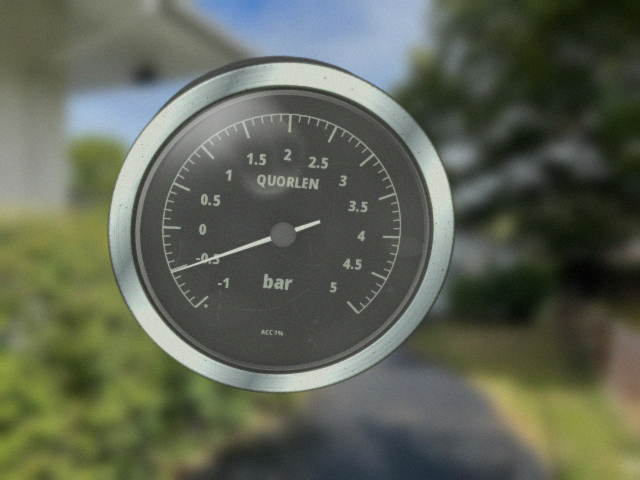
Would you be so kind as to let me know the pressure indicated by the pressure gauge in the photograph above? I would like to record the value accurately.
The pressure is -0.5 bar
